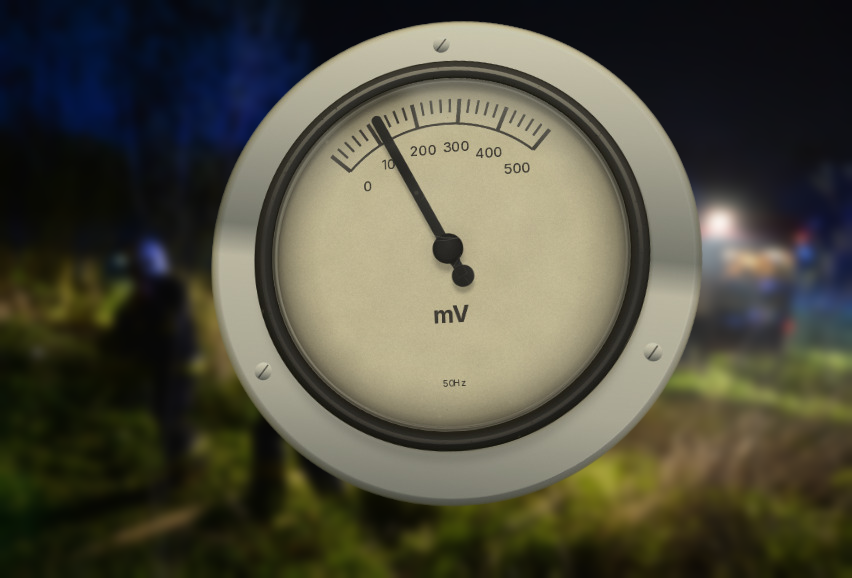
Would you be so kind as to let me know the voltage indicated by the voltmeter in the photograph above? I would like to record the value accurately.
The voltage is 120 mV
